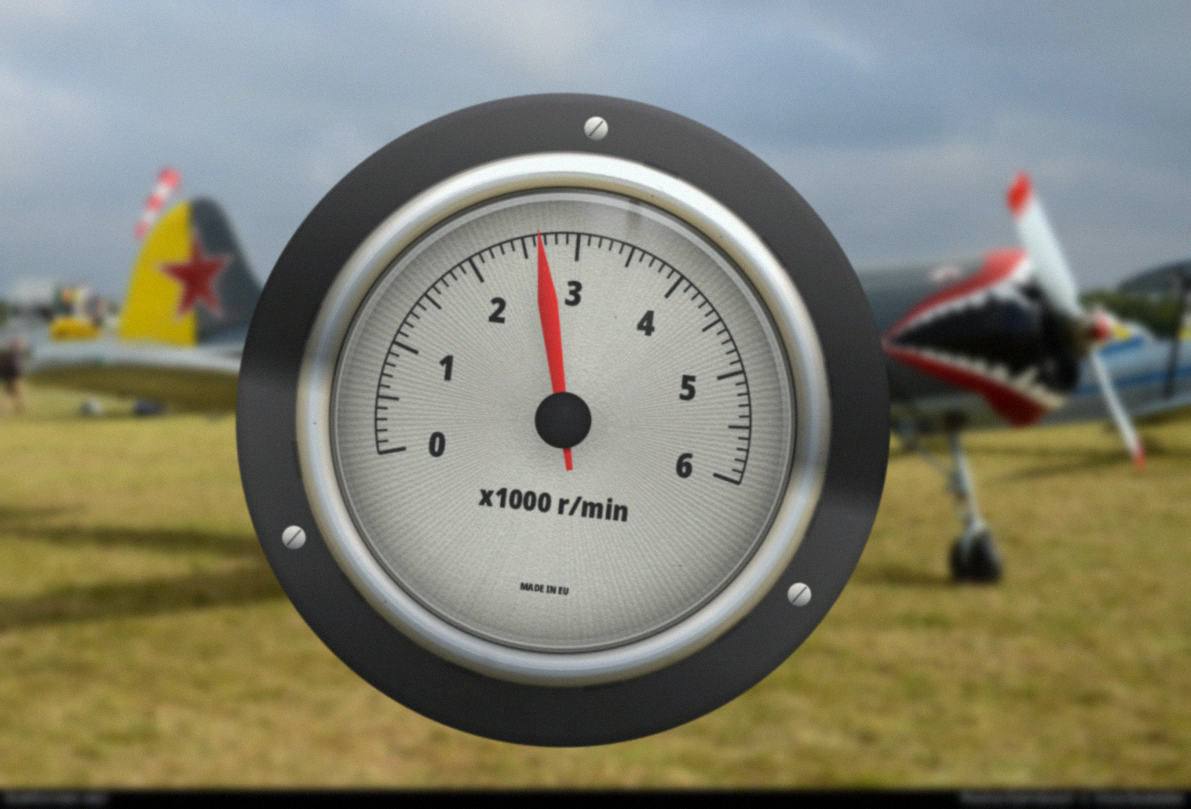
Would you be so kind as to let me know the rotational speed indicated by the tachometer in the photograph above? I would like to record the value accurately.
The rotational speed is 2650 rpm
